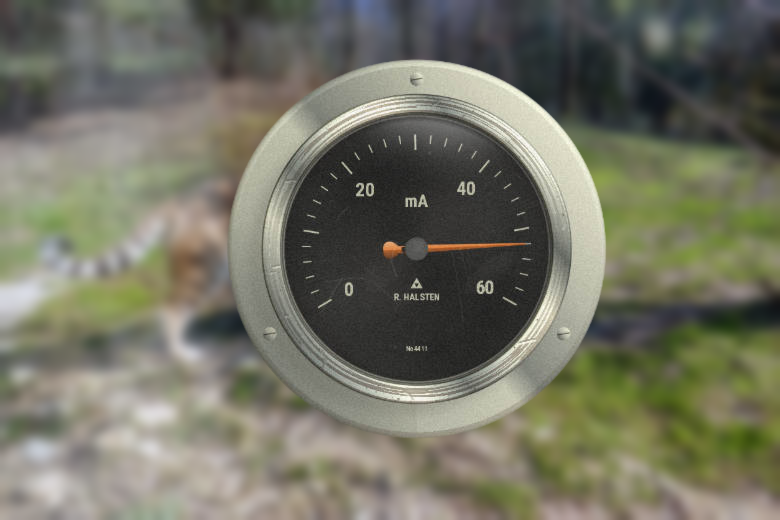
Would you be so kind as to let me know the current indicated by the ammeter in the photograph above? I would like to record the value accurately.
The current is 52 mA
